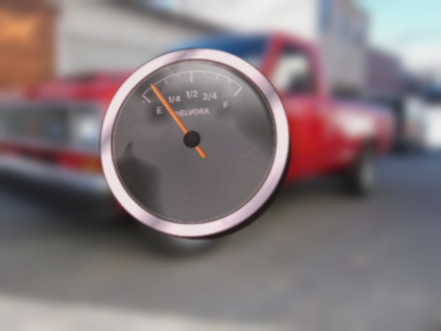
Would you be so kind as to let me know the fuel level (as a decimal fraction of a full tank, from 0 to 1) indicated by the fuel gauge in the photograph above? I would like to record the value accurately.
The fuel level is 0.125
